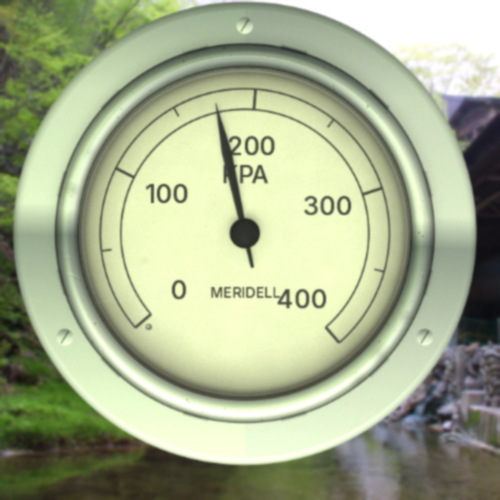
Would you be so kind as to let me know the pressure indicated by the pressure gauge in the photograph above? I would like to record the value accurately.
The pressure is 175 kPa
